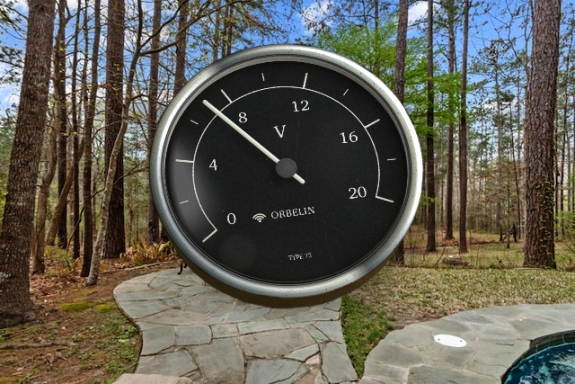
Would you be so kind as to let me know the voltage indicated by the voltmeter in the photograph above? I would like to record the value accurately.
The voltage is 7 V
